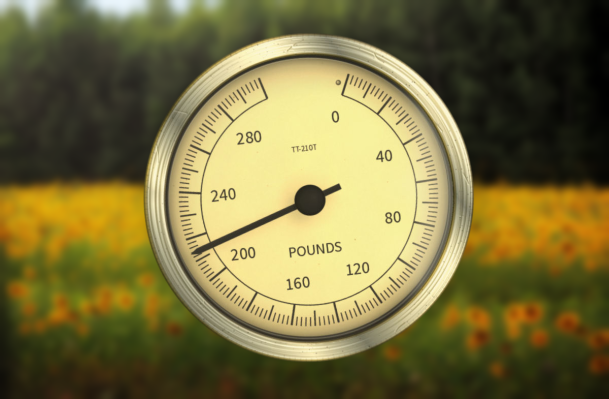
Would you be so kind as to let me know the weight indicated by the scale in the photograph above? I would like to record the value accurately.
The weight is 214 lb
